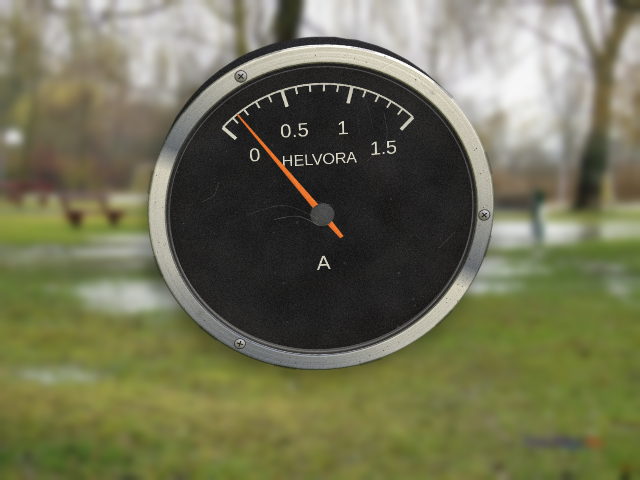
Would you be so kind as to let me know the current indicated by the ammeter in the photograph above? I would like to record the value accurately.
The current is 0.15 A
